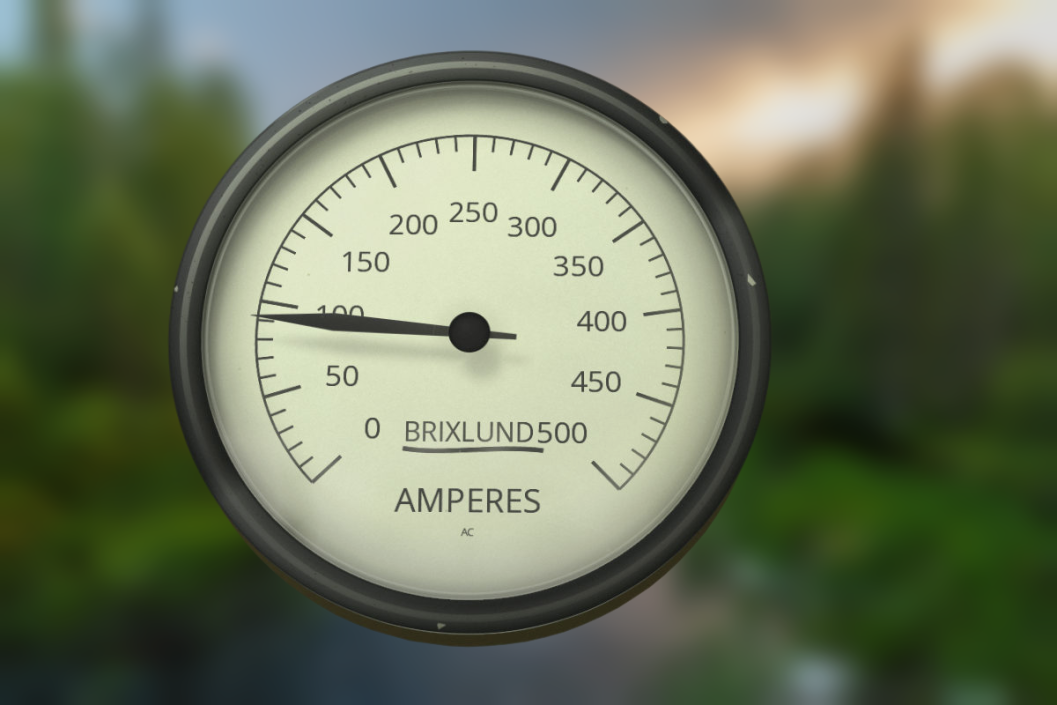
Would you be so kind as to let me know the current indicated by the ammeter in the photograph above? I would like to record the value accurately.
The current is 90 A
